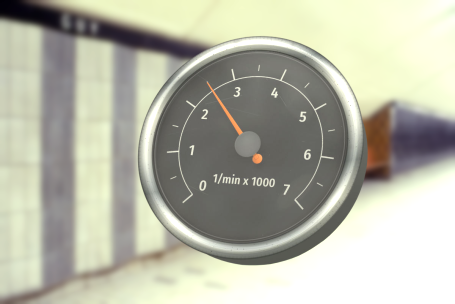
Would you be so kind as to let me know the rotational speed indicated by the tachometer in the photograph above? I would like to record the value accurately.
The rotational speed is 2500 rpm
